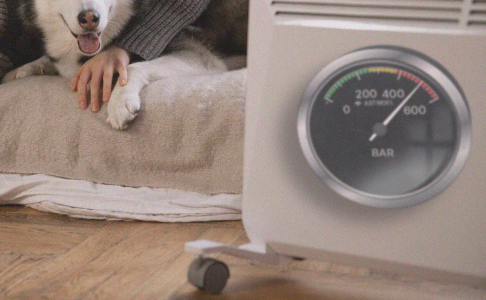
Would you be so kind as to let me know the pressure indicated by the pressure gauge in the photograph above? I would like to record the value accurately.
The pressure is 500 bar
